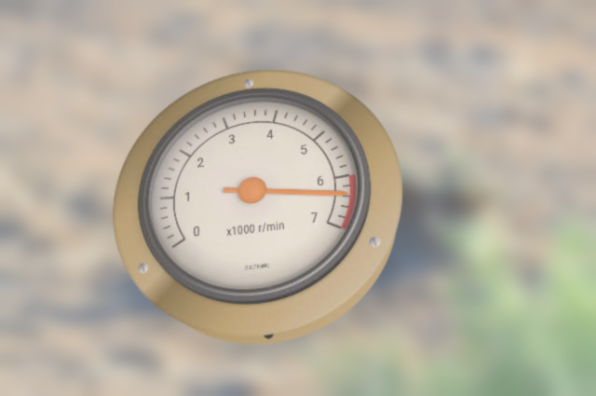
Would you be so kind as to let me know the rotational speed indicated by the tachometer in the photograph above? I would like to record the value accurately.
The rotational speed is 6400 rpm
